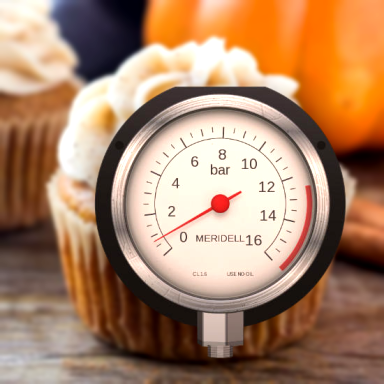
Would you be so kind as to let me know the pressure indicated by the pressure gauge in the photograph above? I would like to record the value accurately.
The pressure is 0.75 bar
